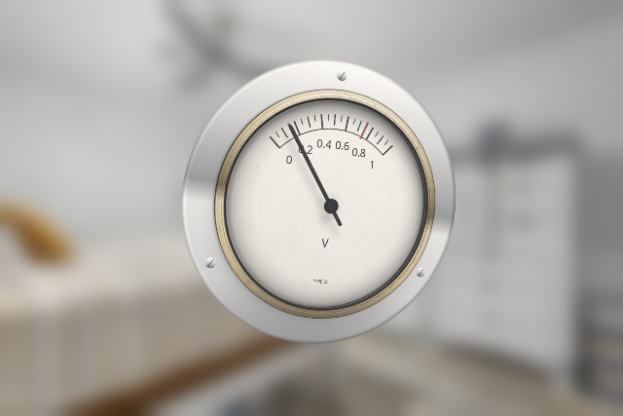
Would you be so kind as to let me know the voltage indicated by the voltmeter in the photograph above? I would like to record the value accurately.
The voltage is 0.15 V
